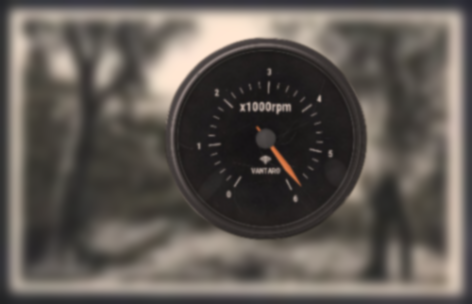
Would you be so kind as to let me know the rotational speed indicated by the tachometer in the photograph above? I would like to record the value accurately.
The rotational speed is 5800 rpm
